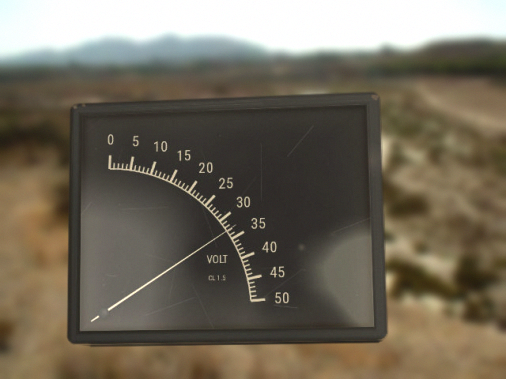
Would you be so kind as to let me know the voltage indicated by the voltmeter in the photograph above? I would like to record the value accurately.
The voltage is 33 V
